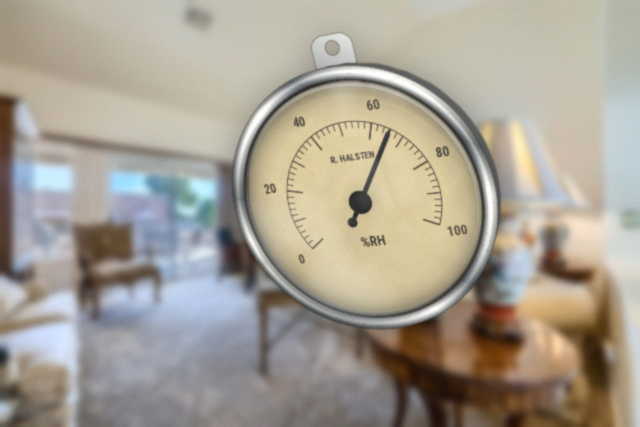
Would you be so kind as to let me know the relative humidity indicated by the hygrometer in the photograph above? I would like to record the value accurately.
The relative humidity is 66 %
